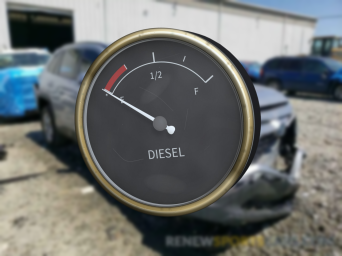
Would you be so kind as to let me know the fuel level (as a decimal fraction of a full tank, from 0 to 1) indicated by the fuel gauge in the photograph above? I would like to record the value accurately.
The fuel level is 0
